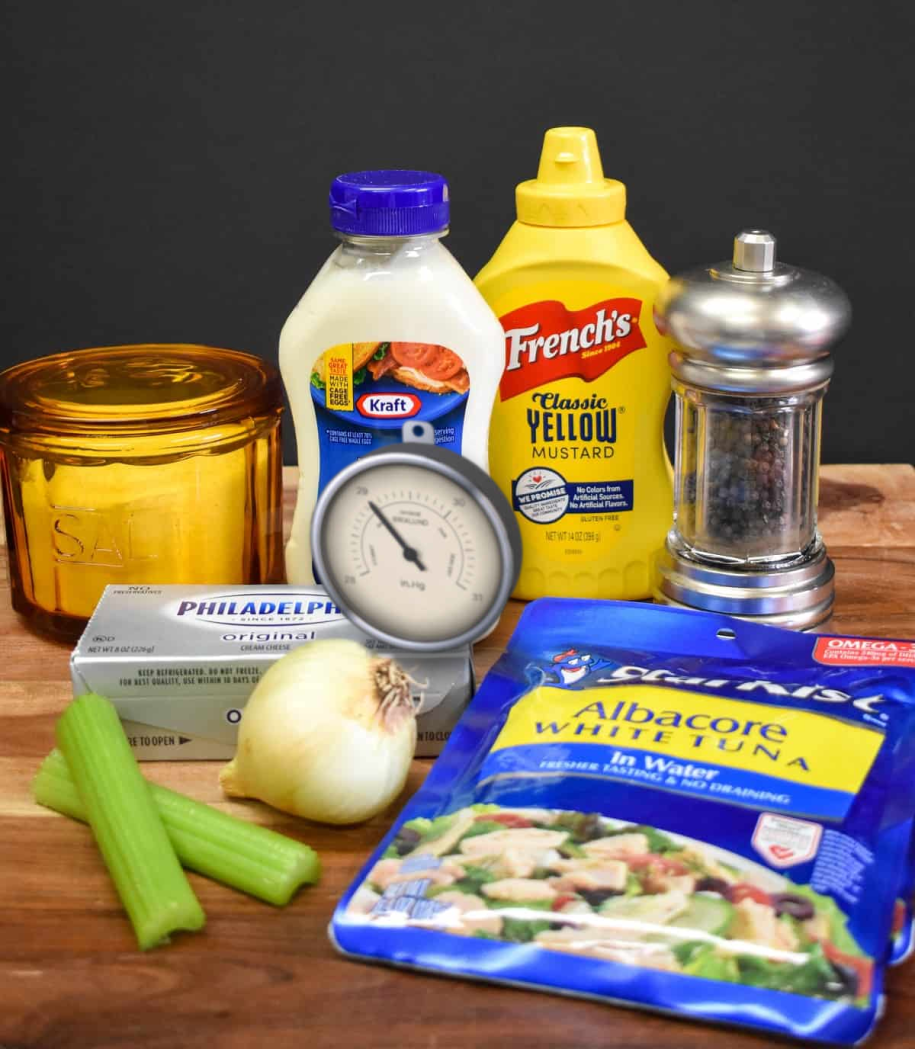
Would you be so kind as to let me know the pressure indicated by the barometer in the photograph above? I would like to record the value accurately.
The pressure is 29 inHg
